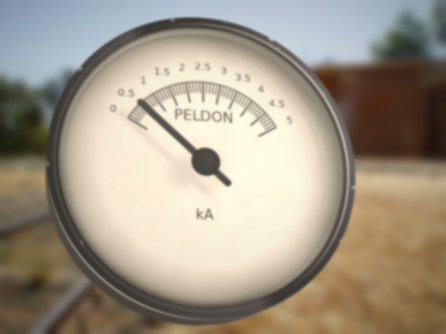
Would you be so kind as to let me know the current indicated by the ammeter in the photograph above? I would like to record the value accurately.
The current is 0.5 kA
